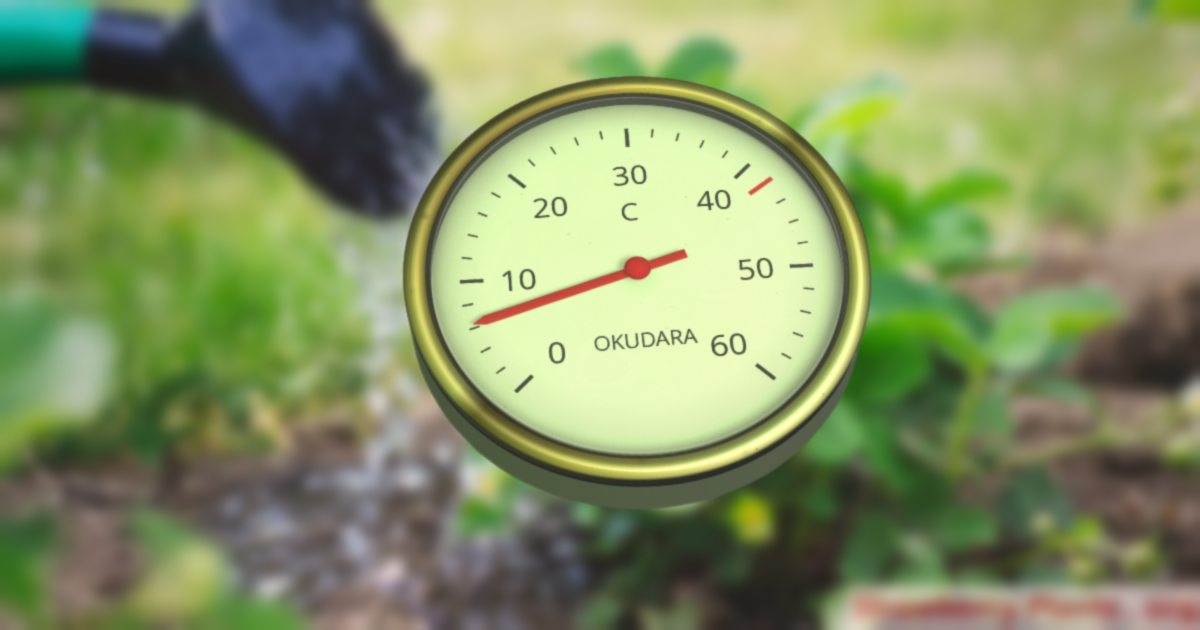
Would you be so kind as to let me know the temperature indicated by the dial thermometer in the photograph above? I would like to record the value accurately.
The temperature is 6 °C
